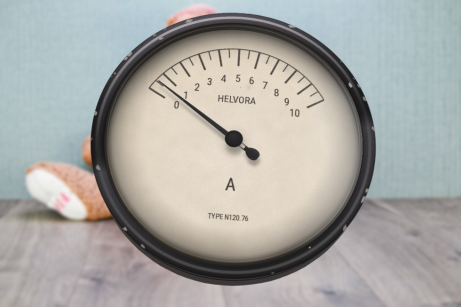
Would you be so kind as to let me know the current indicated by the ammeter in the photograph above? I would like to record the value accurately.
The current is 0.5 A
